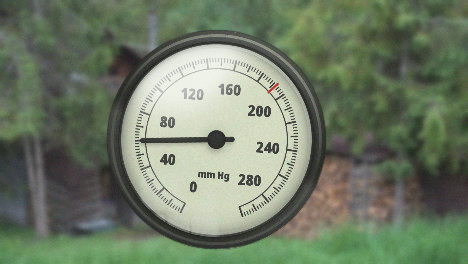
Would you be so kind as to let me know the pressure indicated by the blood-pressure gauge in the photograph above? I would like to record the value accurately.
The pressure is 60 mmHg
